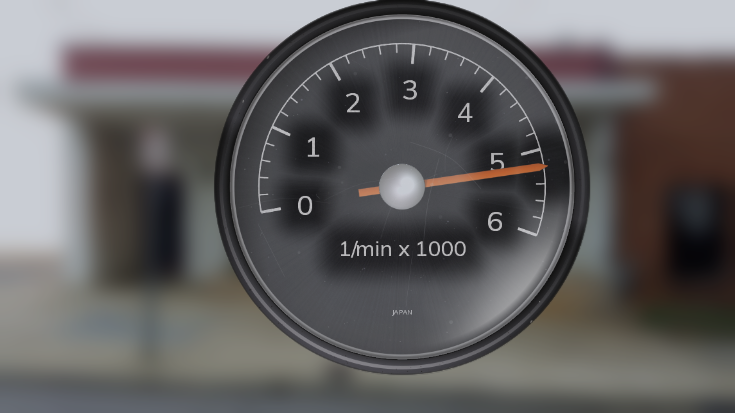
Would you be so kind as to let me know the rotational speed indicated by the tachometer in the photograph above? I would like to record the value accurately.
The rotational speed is 5200 rpm
